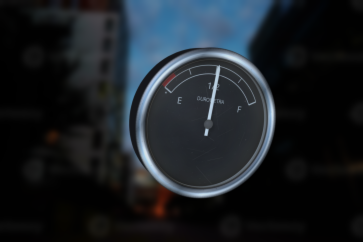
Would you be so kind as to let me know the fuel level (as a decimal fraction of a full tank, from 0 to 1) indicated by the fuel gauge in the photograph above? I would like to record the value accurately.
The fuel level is 0.5
